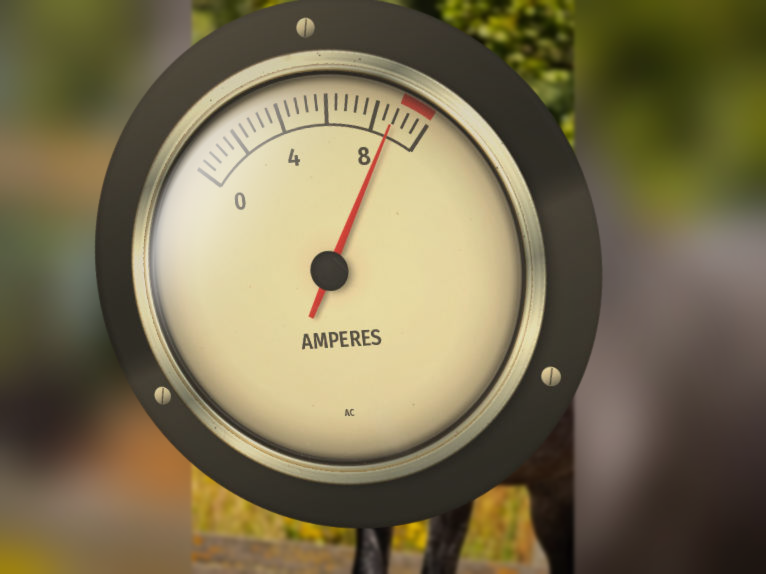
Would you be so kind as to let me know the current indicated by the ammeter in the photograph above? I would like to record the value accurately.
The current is 8.8 A
